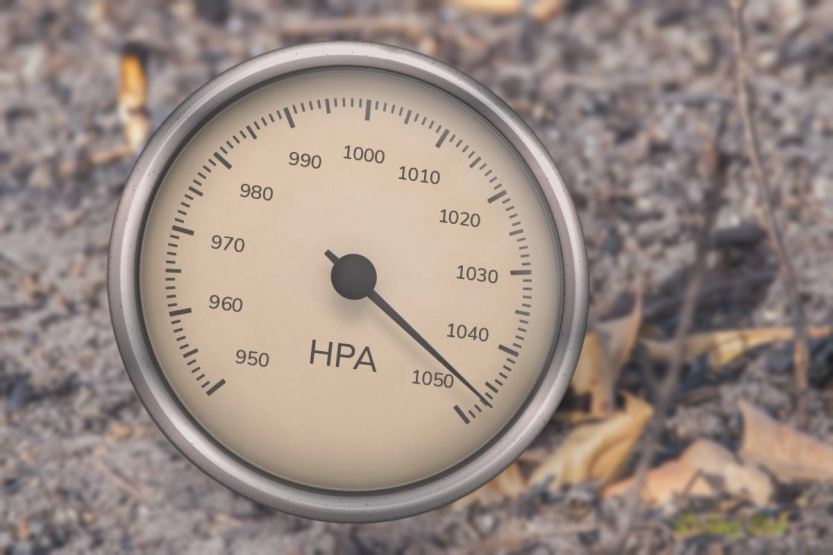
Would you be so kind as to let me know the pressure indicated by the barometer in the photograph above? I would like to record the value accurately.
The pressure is 1047 hPa
